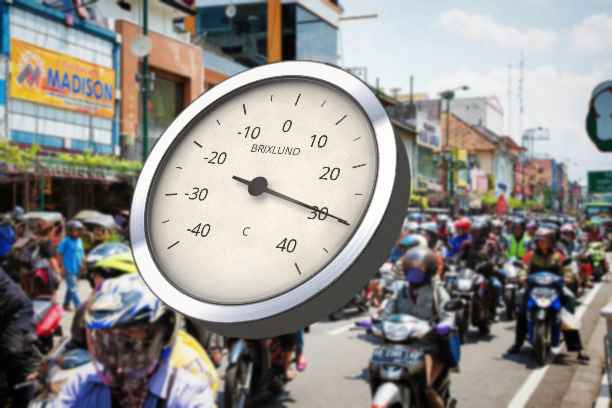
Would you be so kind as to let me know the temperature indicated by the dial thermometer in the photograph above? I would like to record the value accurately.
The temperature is 30 °C
